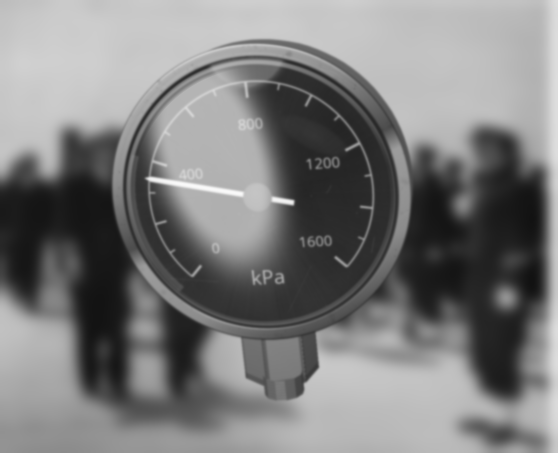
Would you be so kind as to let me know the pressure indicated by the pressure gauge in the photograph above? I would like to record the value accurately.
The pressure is 350 kPa
